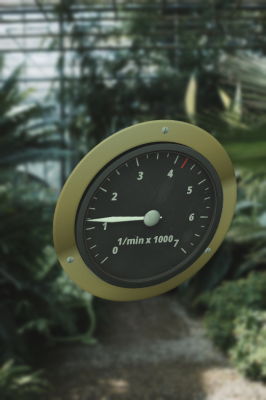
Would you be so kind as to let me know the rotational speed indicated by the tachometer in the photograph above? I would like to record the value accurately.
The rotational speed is 1250 rpm
